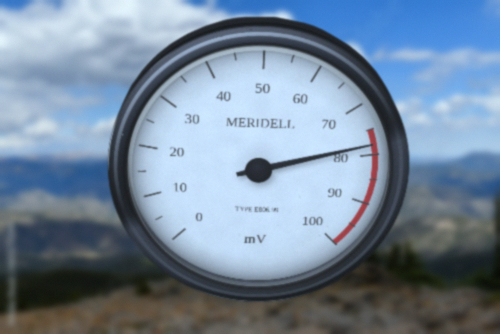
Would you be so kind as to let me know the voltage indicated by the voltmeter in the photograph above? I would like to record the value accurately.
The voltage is 77.5 mV
